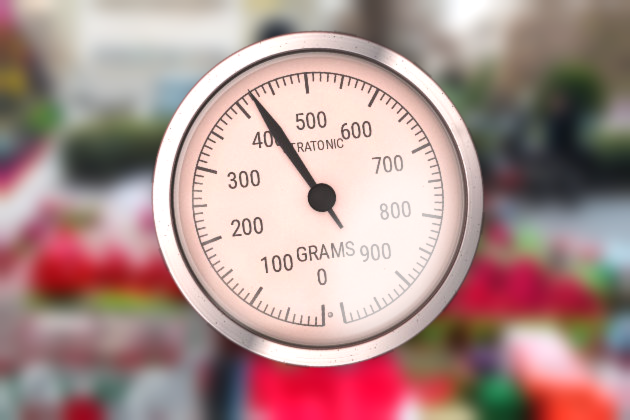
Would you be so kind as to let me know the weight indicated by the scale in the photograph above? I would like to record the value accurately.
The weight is 420 g
